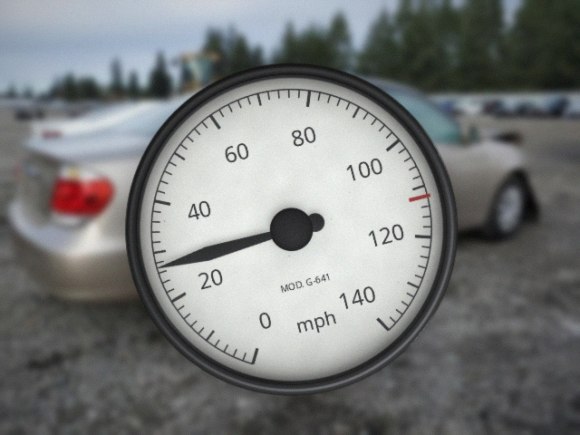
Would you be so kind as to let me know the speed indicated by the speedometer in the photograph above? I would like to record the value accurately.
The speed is 27 mph
